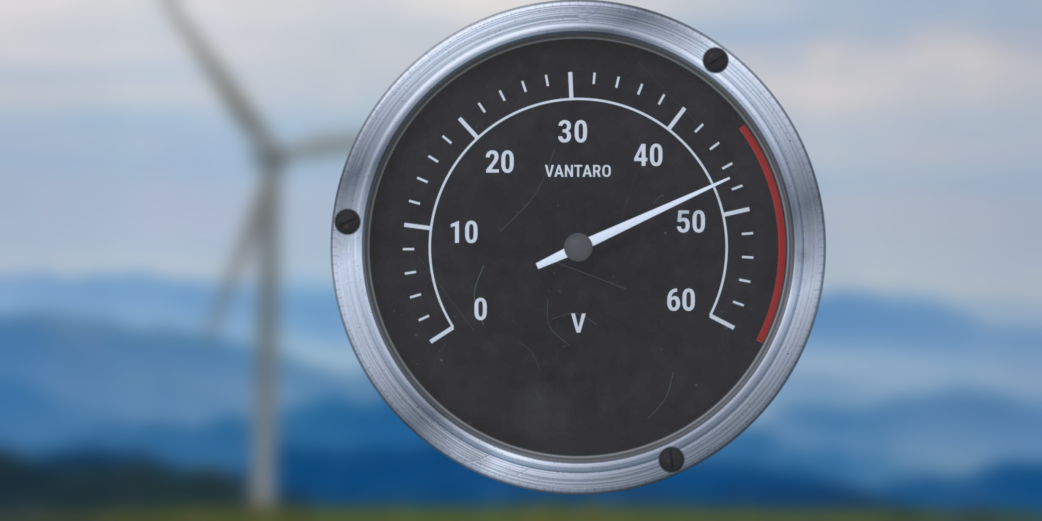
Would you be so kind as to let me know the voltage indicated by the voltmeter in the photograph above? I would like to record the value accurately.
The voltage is 47 V
